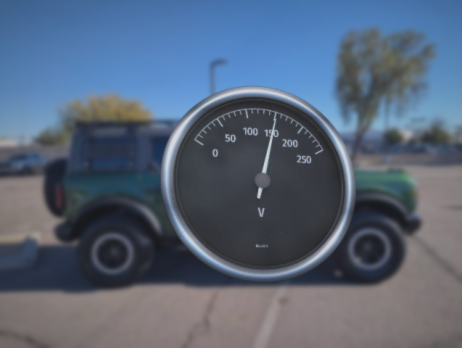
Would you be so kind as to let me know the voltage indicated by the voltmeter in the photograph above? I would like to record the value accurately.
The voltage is 150 V
